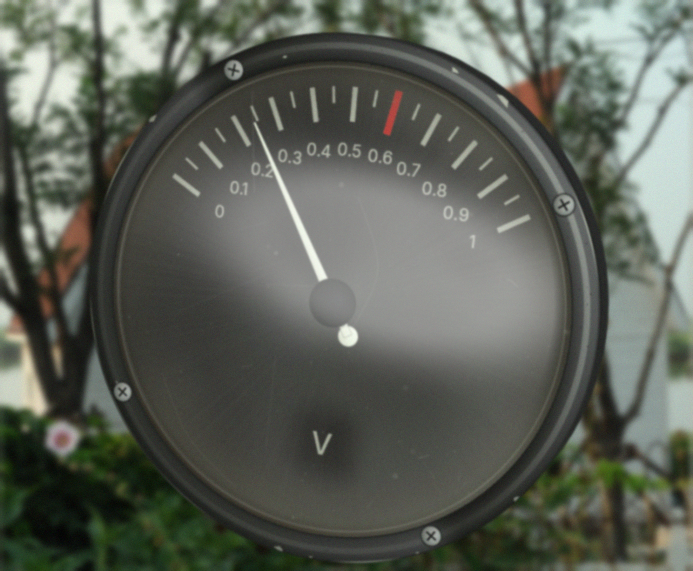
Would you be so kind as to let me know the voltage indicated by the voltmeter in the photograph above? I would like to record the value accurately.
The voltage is 0.25 V
